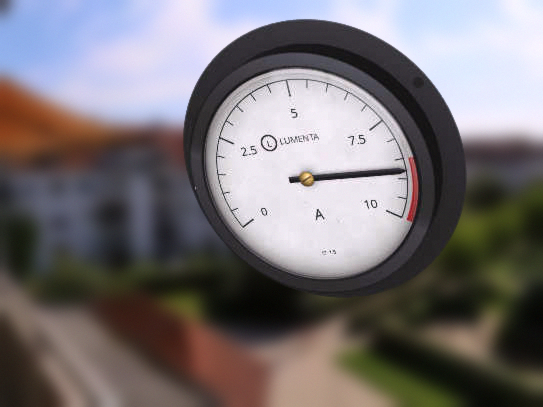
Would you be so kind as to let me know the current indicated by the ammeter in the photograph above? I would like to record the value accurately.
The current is 8.75 A
